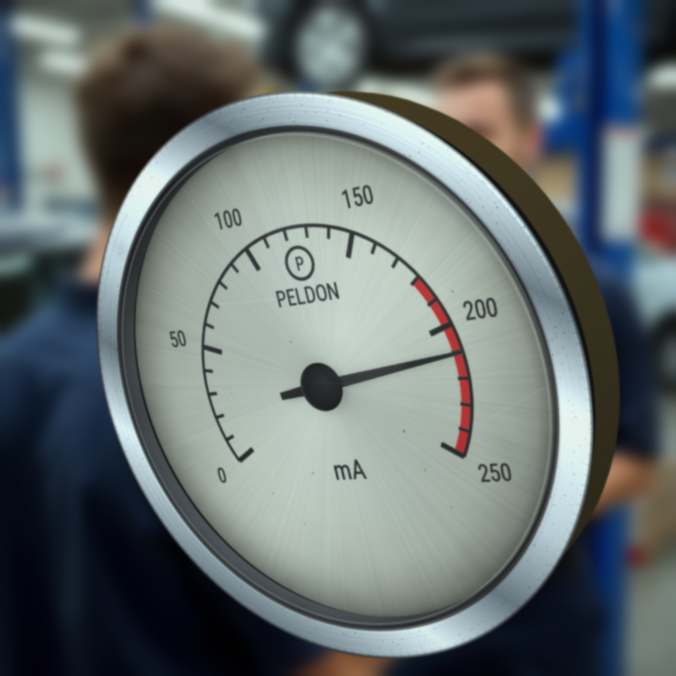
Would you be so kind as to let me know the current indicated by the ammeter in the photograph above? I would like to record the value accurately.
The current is 210 mA
